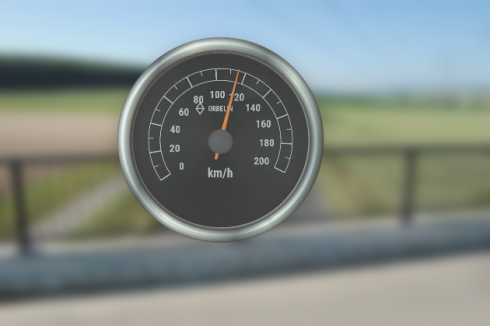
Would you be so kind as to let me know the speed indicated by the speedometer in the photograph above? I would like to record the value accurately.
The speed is 115 km/h
